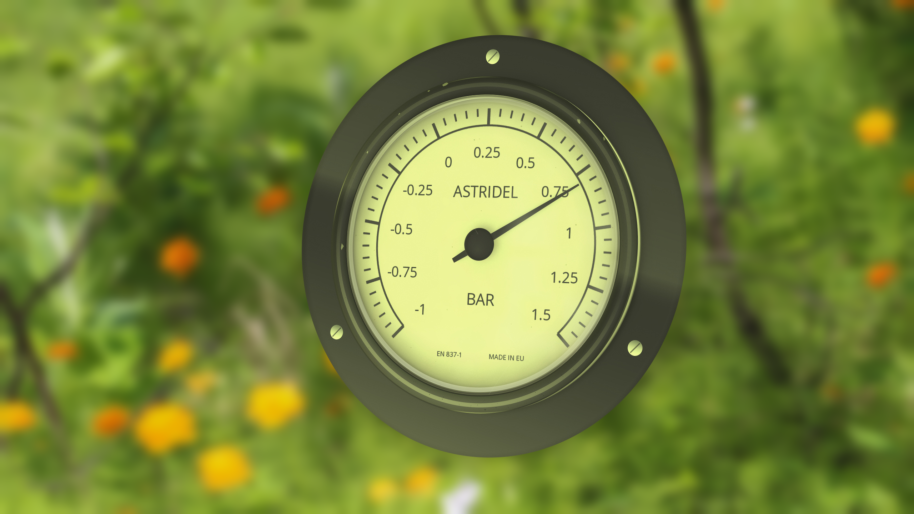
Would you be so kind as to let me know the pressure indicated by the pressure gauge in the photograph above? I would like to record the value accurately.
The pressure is 0.8 bar
